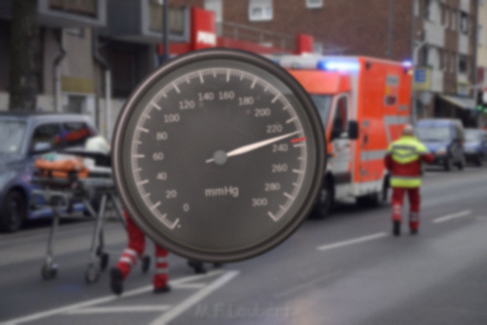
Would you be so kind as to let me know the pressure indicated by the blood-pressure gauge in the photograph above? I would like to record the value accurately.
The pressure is 230 mmHg
